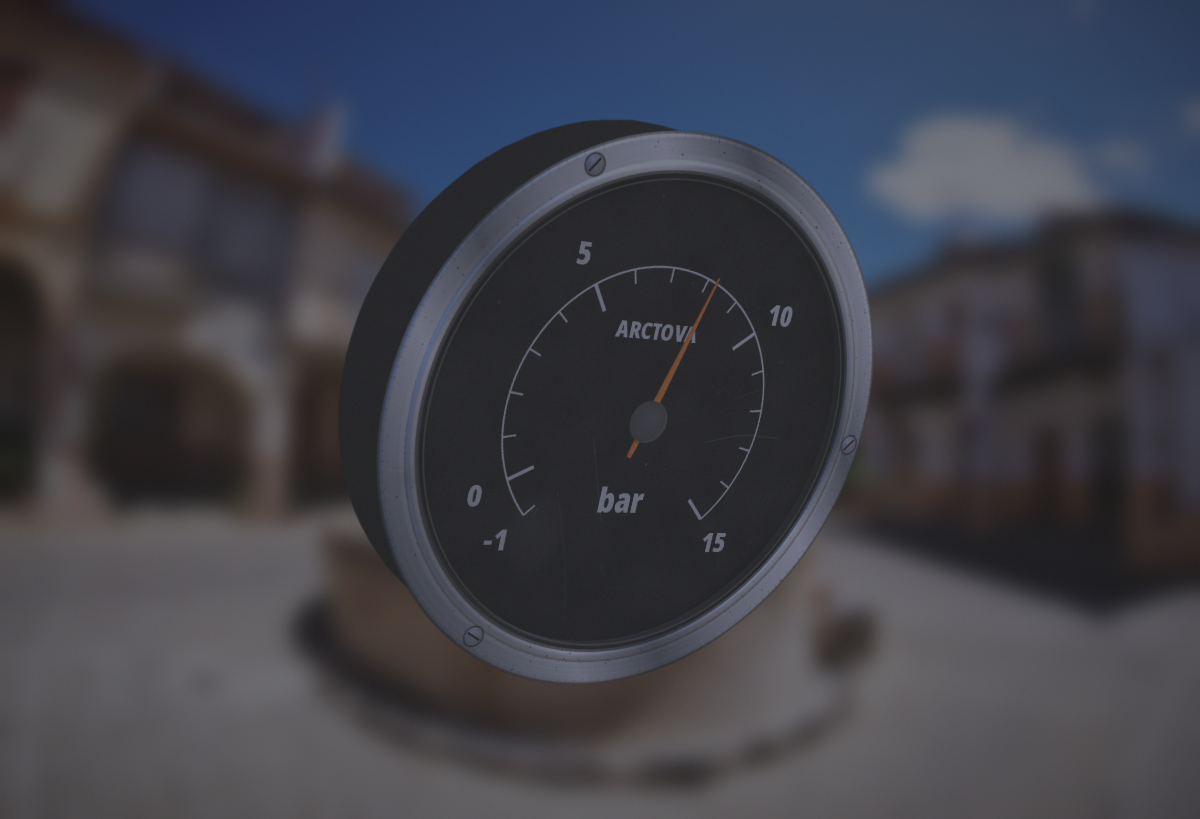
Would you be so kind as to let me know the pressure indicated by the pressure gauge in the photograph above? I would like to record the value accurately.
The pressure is 8 bar
